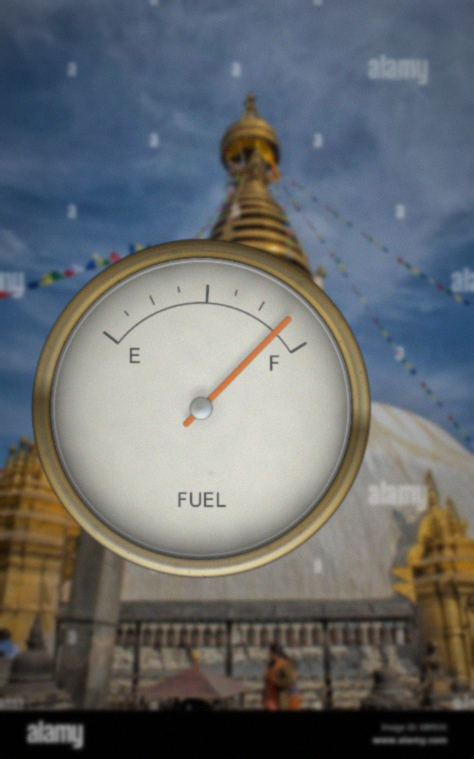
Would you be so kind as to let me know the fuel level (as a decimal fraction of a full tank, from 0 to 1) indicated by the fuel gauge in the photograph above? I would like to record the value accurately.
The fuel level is 0.875
